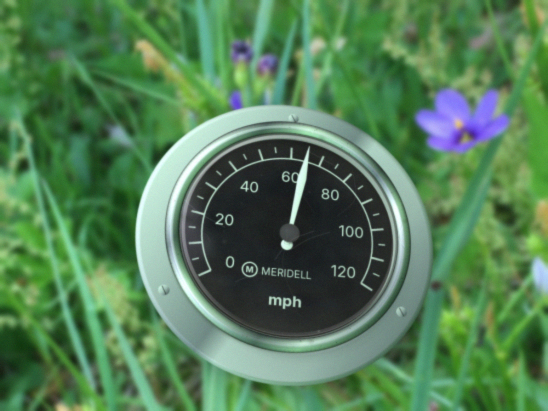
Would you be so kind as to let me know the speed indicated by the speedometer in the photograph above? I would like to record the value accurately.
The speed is 65 mph
